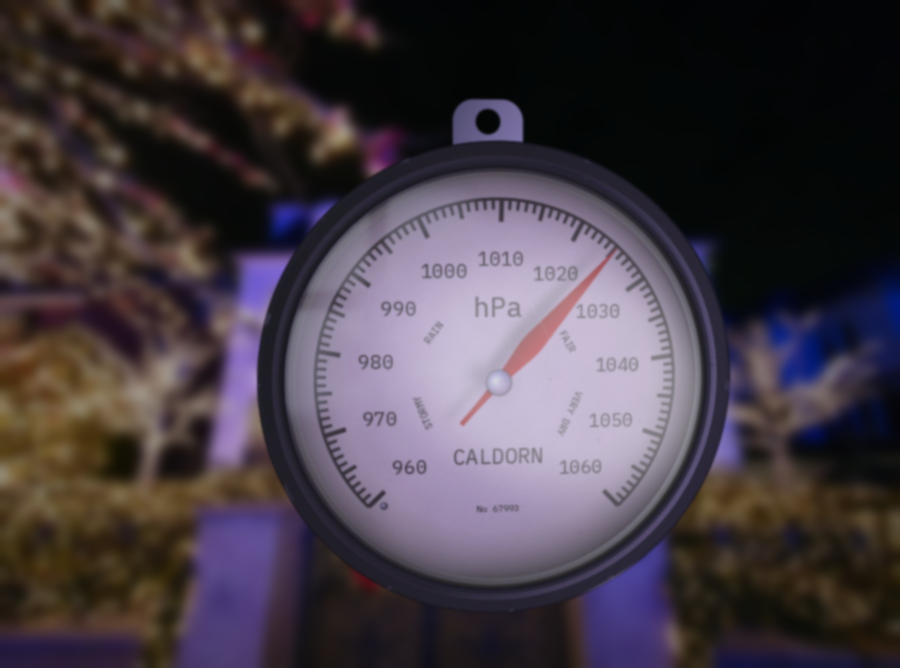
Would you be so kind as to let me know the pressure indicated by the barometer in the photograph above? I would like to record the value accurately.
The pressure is 1025 hPa
